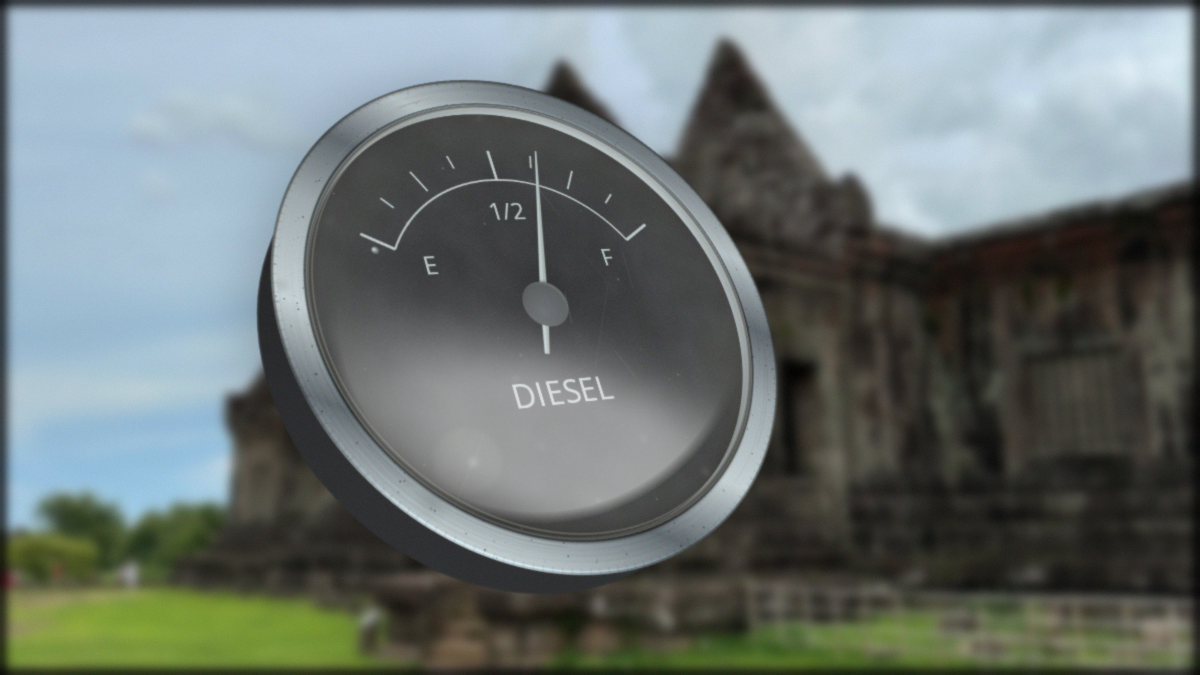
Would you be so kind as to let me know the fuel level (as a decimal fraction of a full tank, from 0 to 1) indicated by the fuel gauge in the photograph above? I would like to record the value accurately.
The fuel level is 0.625
